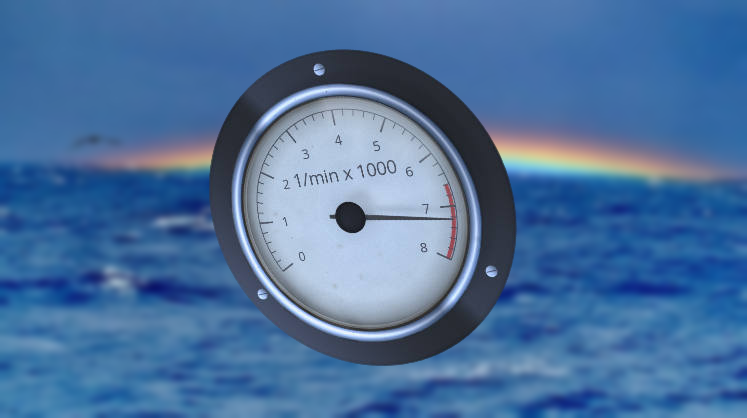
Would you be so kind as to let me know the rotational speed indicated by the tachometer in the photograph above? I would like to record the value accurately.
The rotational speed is 7200 rpm
